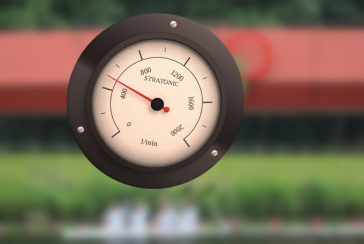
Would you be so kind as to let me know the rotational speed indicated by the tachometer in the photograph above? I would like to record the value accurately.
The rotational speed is 500 rpm
